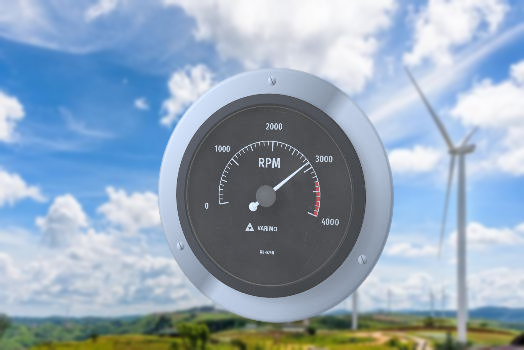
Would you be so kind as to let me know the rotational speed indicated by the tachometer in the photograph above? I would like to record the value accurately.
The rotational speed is 2900 rpm
